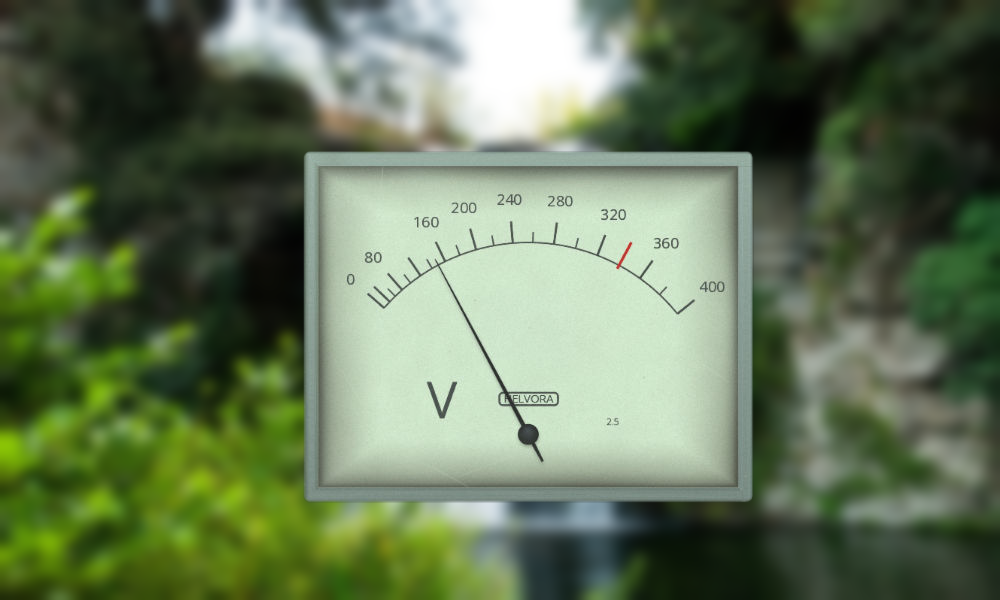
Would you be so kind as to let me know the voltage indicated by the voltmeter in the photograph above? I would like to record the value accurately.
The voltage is 150 V
